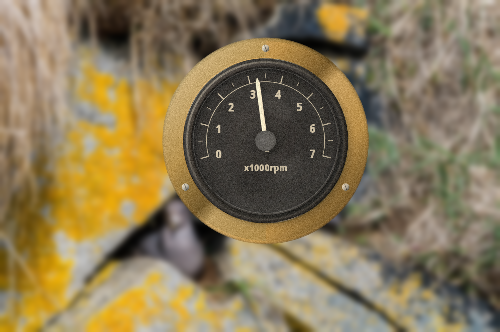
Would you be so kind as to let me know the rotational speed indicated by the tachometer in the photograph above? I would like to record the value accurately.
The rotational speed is 3250 rpm
